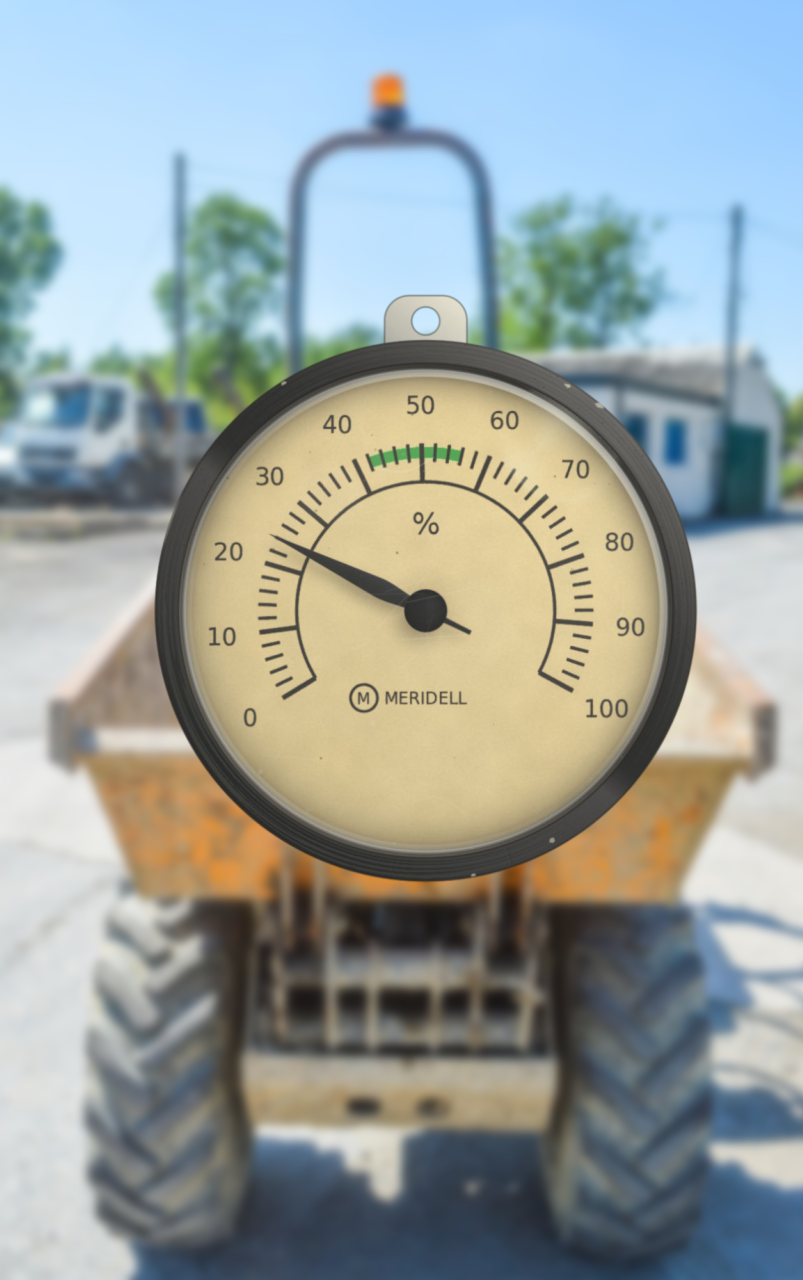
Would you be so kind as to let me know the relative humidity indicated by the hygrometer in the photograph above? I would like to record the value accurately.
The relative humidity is 24 %
